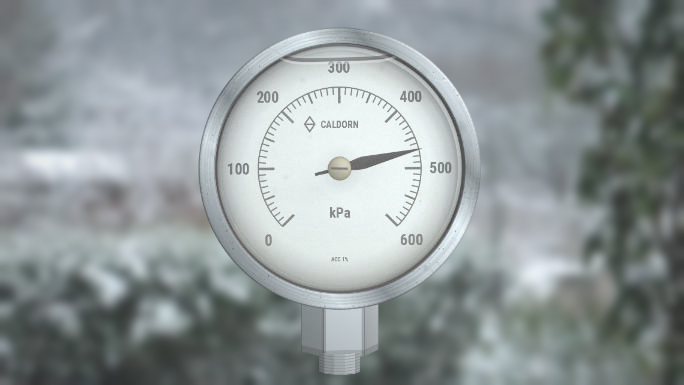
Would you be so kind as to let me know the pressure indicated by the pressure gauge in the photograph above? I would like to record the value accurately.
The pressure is 470 kPa
